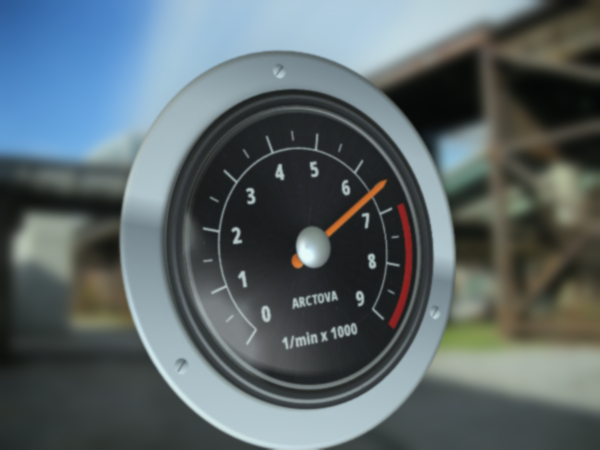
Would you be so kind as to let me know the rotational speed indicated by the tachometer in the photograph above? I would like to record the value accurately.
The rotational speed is 6500 rpm
